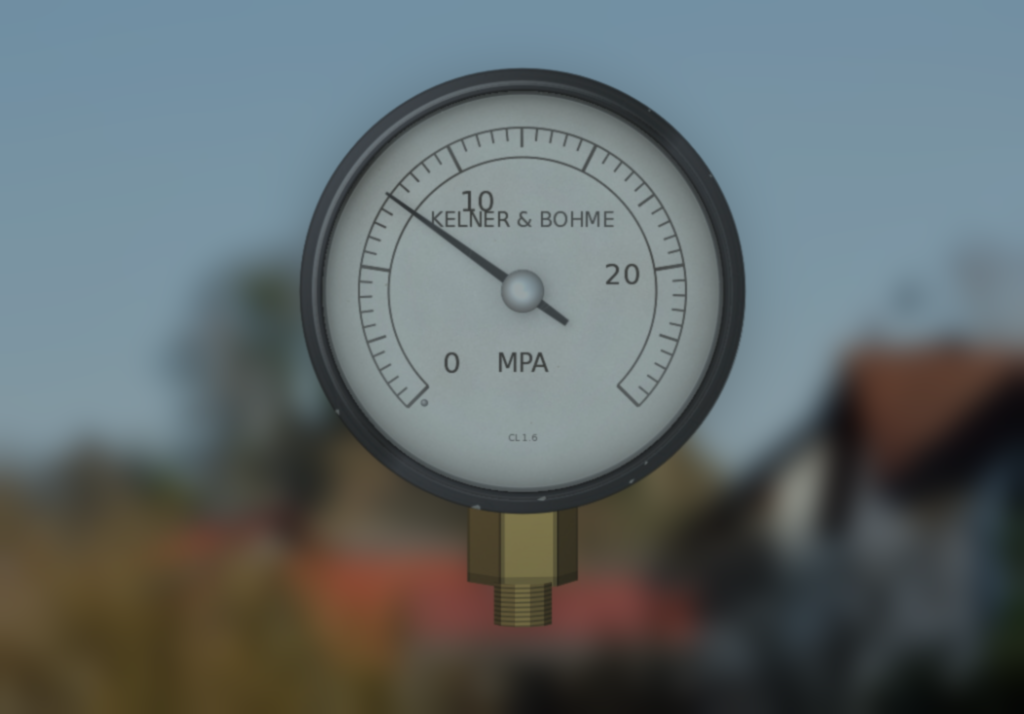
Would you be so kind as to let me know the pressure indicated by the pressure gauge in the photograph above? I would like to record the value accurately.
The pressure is 7.5 MPa
